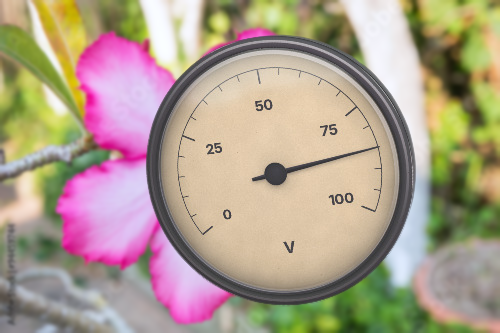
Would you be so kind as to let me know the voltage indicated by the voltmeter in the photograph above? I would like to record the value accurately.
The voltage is 85 V
